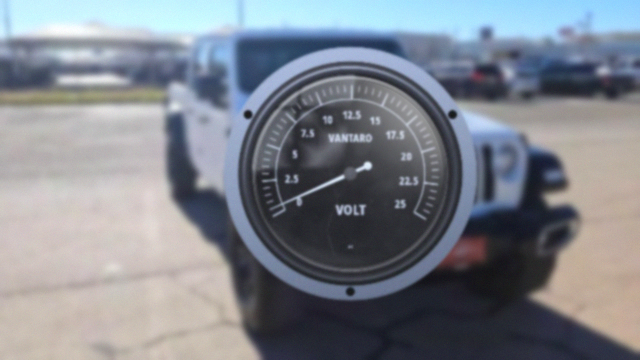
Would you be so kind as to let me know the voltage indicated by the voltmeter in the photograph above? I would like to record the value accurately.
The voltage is 0.5 V
